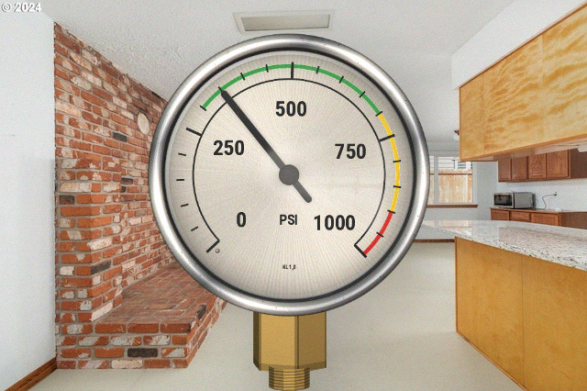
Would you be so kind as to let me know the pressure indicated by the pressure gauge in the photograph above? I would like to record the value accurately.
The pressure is 350 psi
